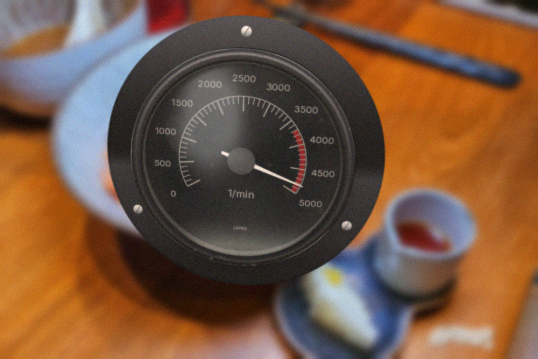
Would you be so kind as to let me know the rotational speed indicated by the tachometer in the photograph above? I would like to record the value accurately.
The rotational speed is 4800 rpm
